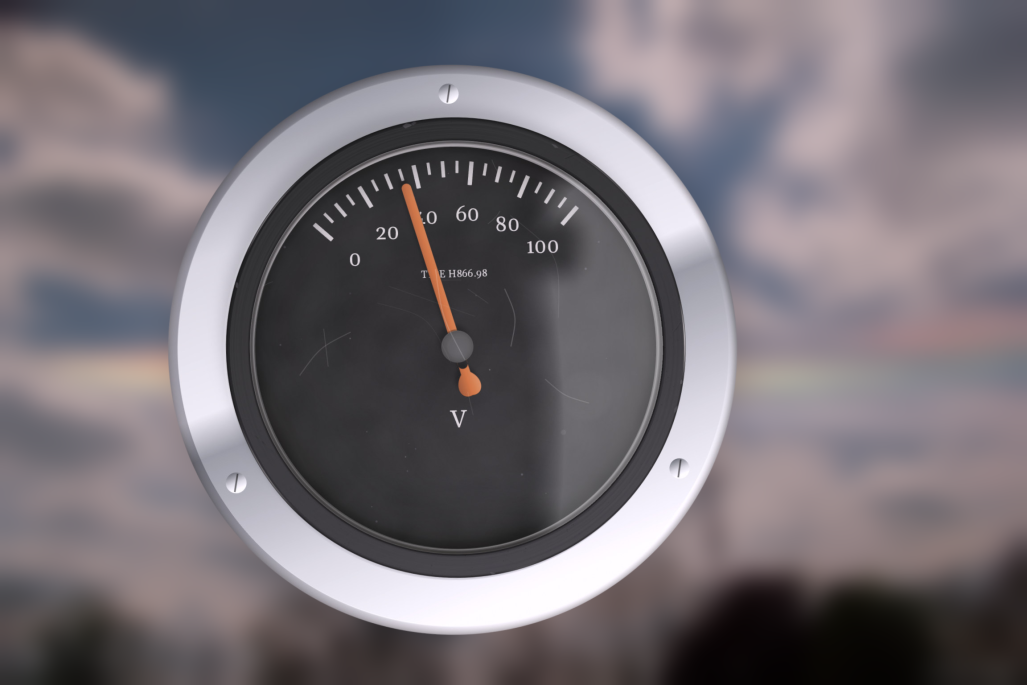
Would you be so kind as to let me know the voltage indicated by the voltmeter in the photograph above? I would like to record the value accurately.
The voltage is 35 V
